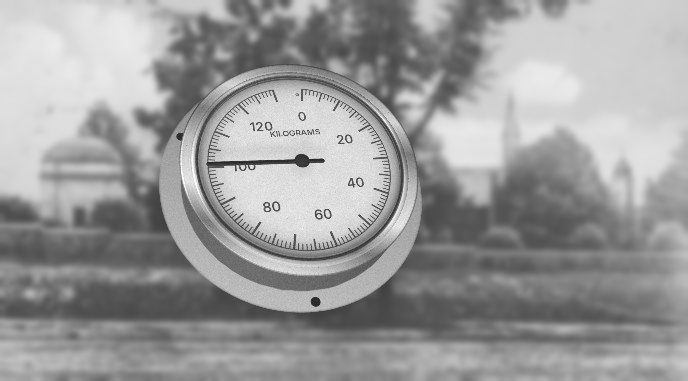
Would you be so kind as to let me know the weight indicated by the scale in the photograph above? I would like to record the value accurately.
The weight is 100 kg
